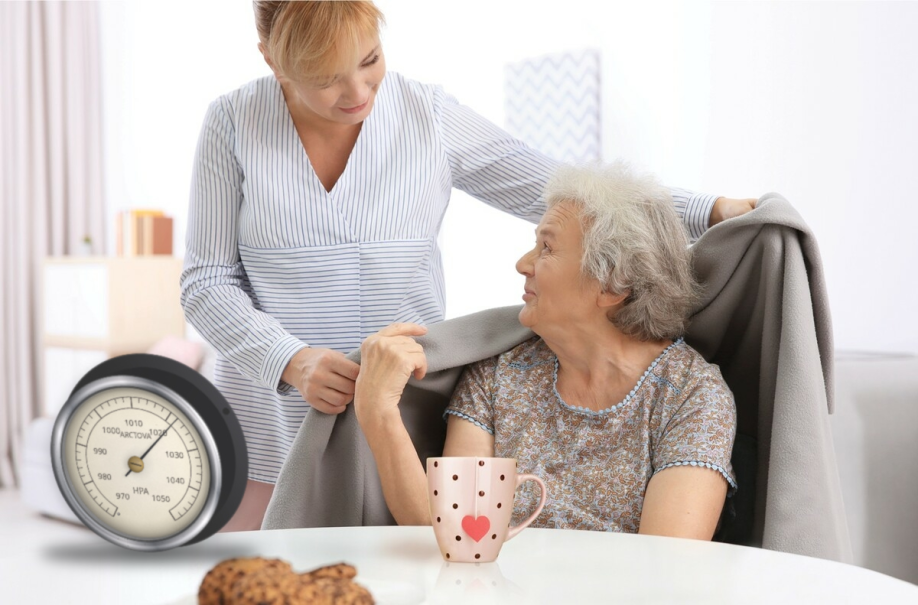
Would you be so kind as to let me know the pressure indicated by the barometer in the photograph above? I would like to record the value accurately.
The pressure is 1022 hPa
